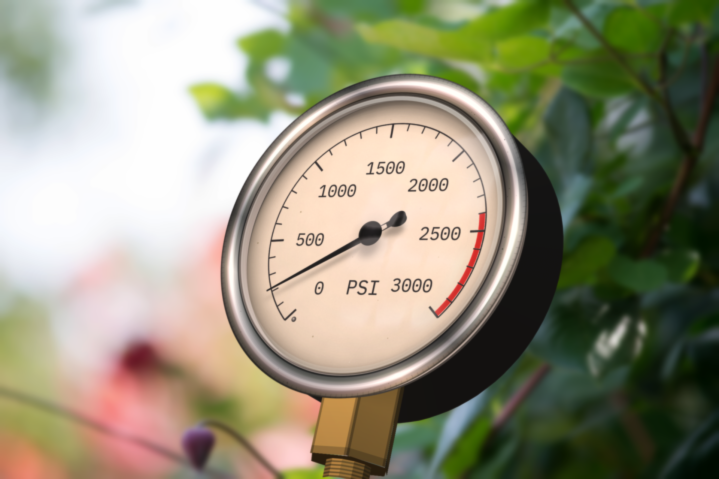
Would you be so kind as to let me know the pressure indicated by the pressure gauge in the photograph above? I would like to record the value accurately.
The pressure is 200 psi
